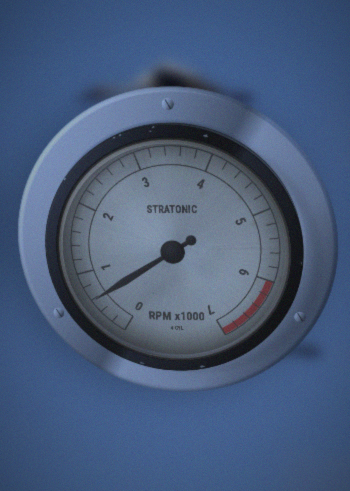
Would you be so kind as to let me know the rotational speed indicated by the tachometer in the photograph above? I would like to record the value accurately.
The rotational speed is 600 rpm
